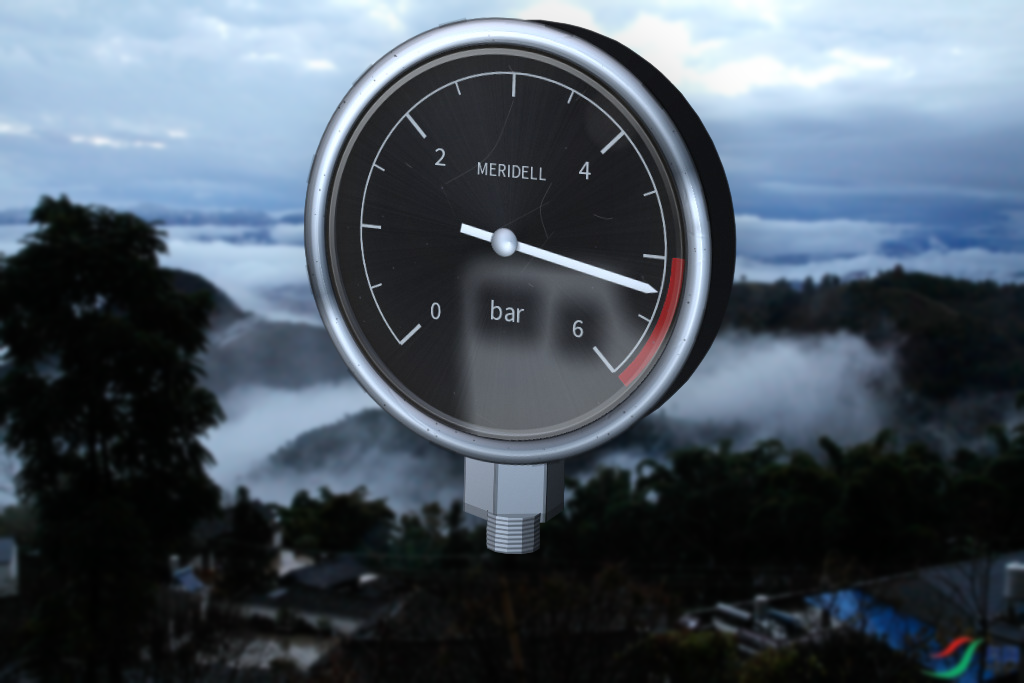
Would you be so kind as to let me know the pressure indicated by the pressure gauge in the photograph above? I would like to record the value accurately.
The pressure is 5.25 bar
